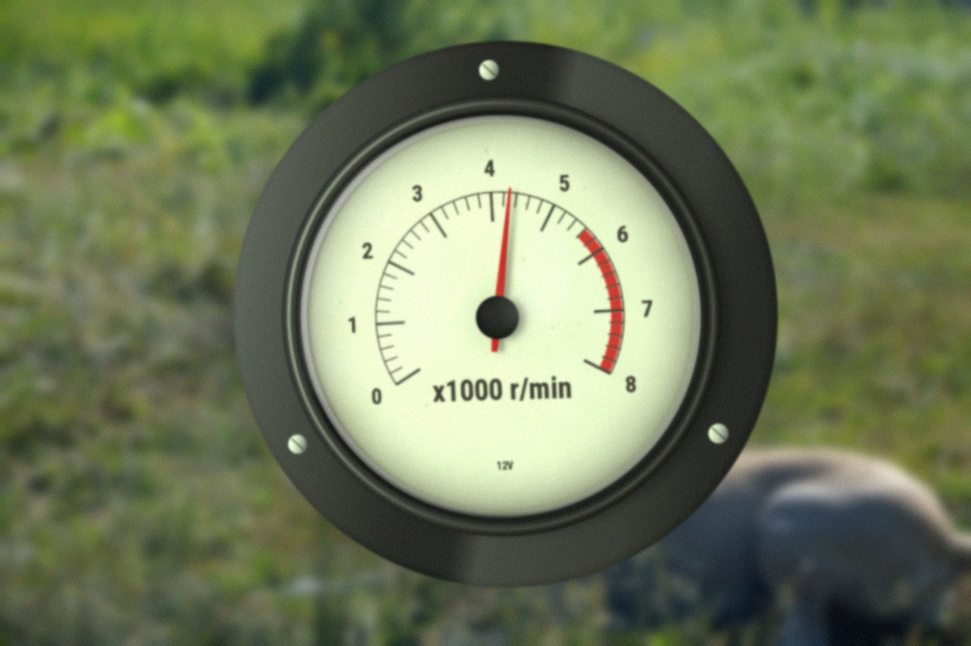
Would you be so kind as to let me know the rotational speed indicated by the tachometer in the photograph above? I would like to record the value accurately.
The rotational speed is 4300 rpm
